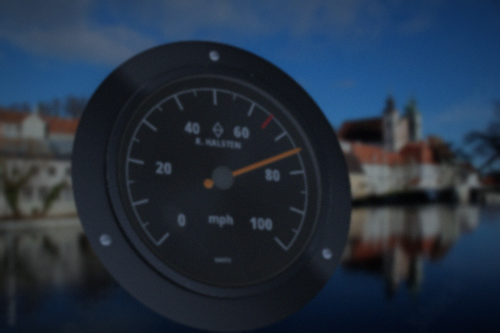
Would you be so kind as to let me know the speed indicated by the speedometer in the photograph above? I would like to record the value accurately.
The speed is 75 mph
